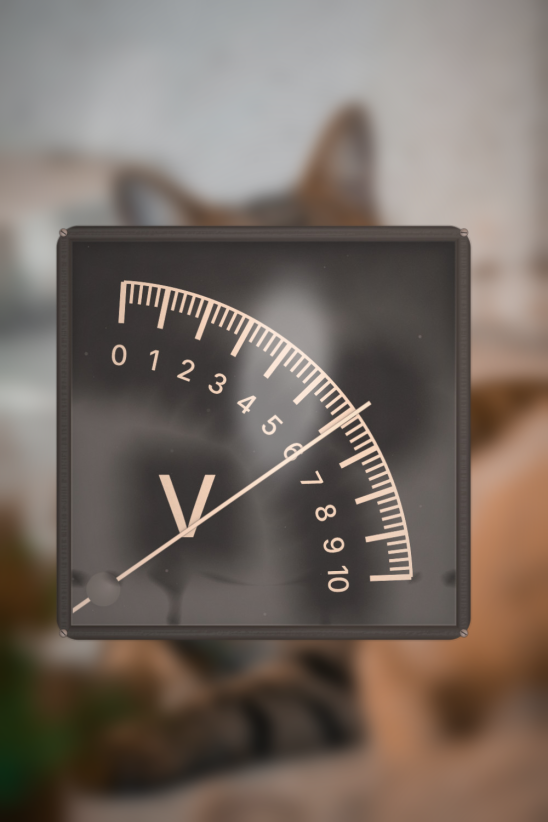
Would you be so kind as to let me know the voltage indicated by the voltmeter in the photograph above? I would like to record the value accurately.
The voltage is 6.1 V
